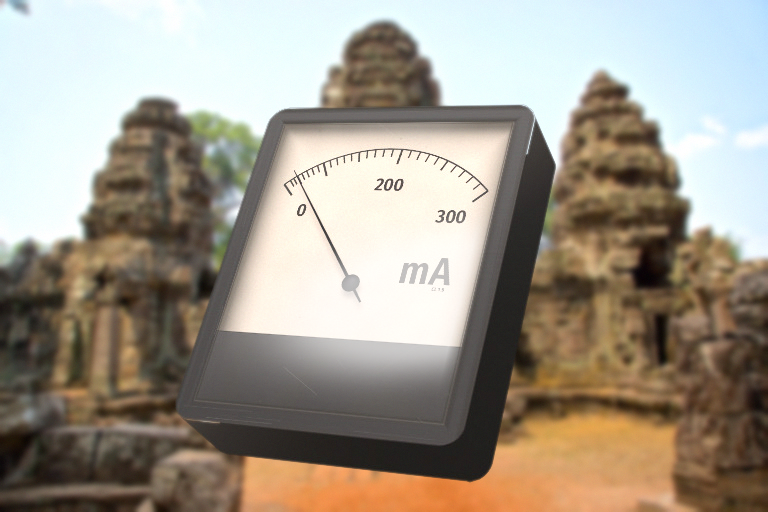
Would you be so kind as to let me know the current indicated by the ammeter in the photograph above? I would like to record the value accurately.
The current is 50 mA
